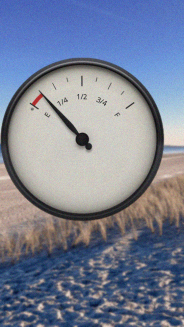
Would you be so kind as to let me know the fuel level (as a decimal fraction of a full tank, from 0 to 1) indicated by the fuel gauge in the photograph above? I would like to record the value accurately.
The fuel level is 0.125
